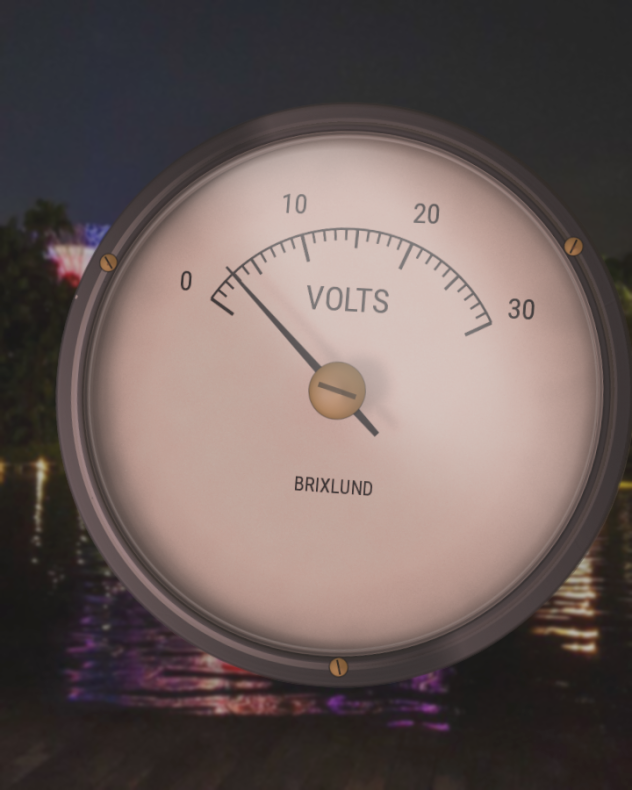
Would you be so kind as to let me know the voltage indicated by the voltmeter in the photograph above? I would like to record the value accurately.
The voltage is 3 V
